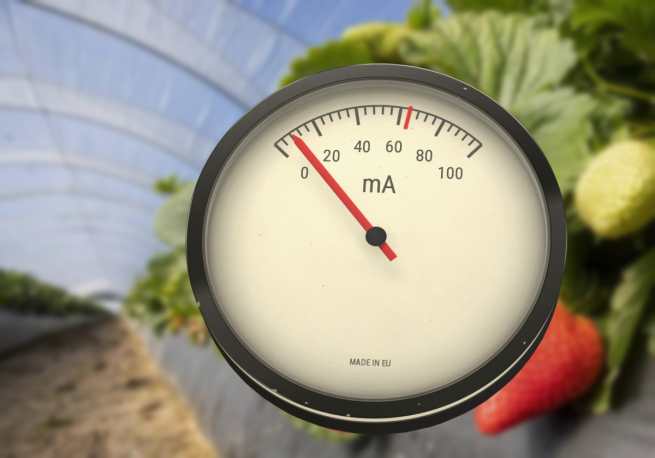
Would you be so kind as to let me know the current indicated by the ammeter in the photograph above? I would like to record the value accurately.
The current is 8 mA
